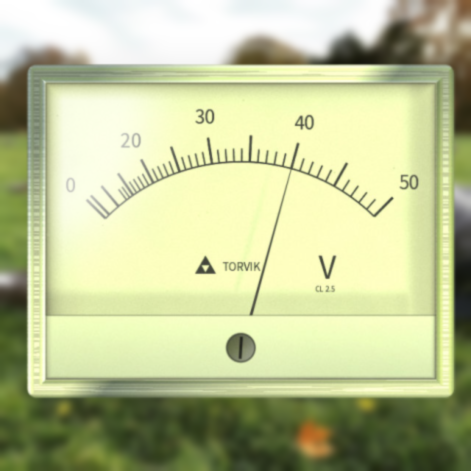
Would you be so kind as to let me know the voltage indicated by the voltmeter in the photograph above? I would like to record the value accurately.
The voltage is 40 V
